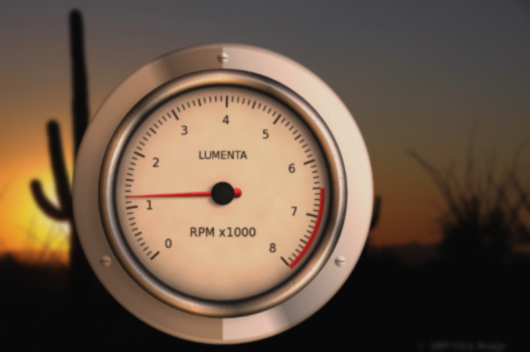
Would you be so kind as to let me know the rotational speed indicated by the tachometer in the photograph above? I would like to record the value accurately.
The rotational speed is 1200 rpm
